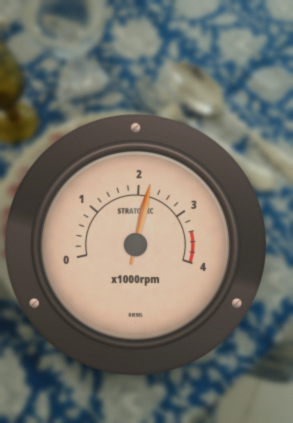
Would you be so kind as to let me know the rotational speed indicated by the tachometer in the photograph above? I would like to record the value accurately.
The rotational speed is 2200 rpm
